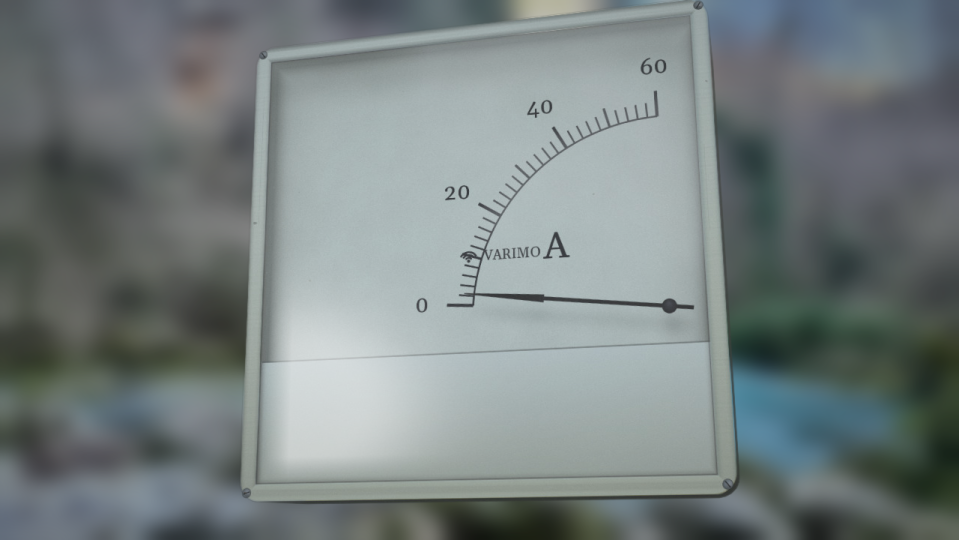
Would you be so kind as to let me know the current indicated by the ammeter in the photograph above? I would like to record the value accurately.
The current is 2 A
